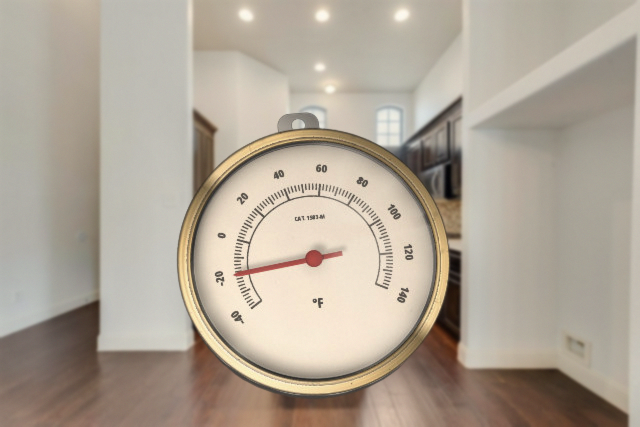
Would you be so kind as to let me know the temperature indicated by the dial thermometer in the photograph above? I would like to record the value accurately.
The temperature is -20 °F
